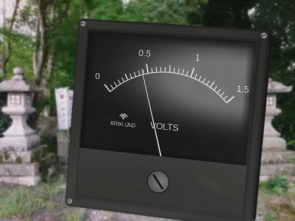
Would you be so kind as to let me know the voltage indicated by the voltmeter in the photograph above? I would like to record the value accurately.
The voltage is 0.45 V
